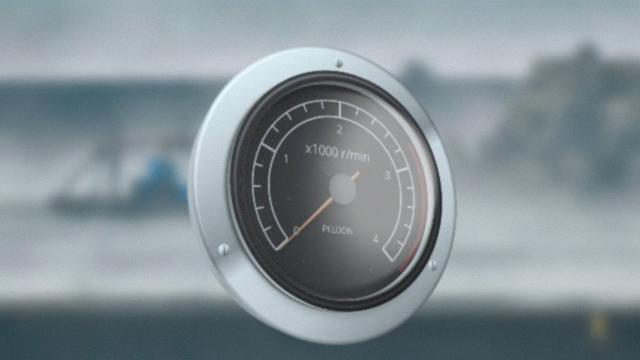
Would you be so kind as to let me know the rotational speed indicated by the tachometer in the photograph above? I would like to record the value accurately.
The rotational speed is 0 rpm
